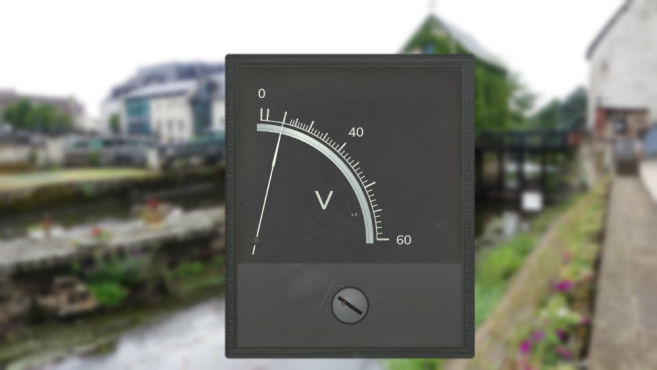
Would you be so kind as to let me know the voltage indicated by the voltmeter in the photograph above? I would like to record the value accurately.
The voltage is 20 V
